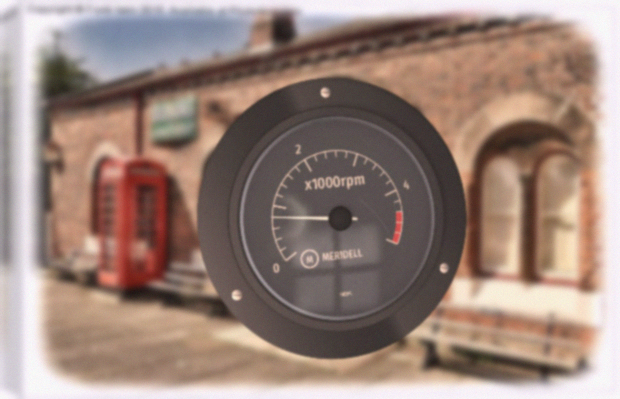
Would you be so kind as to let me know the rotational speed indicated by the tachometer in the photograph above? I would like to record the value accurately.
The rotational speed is 800 rpm
